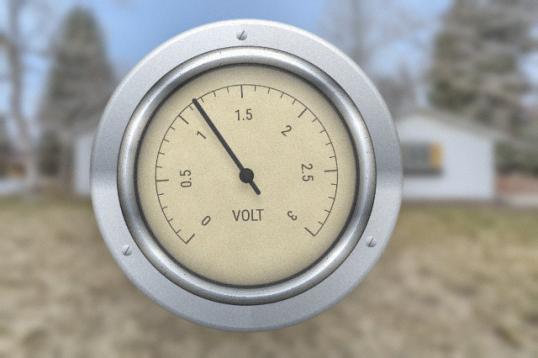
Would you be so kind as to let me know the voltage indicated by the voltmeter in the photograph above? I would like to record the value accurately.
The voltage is 1.15 V
